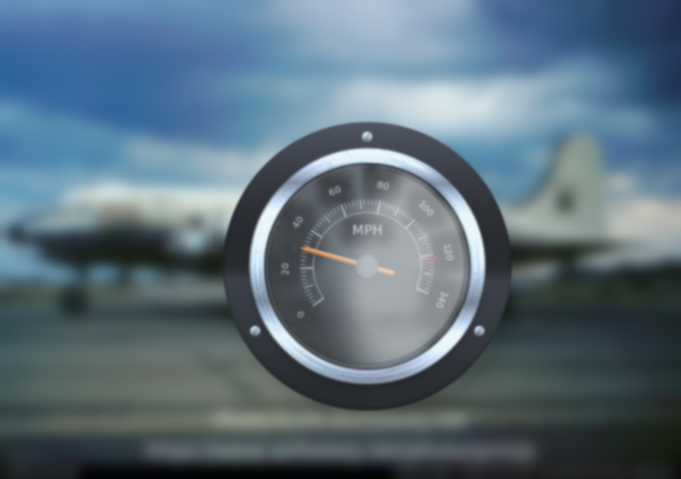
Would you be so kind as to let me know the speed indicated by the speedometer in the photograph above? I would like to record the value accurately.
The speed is 30 mph
